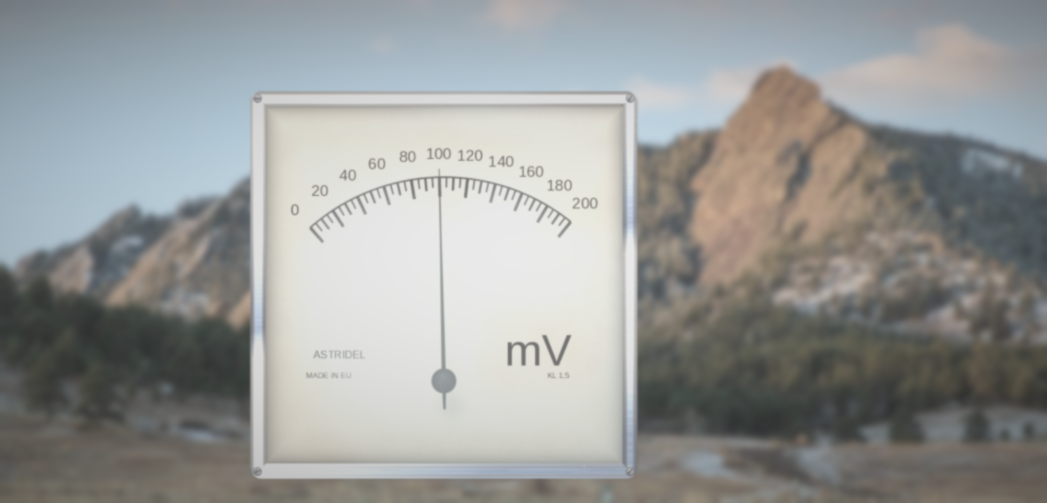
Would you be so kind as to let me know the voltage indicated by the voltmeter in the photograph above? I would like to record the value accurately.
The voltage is 100 mV
